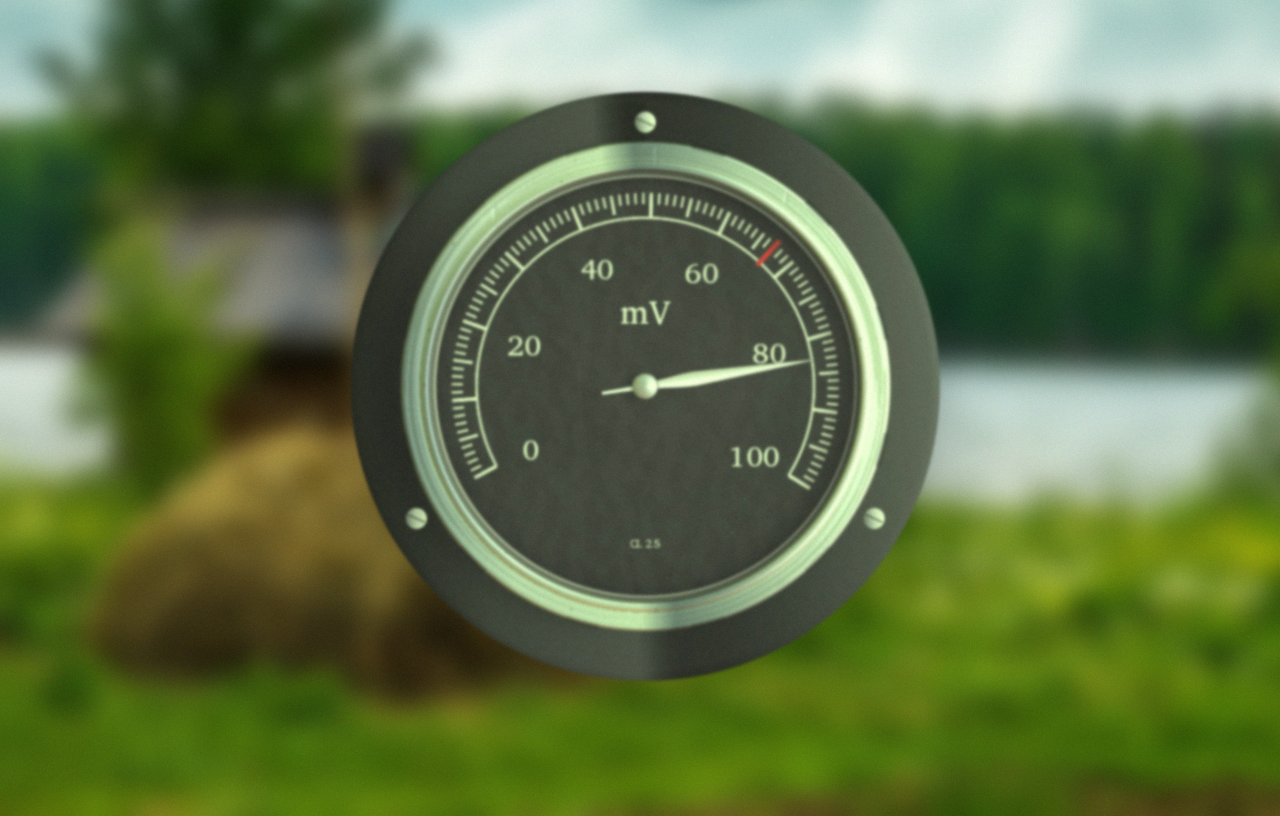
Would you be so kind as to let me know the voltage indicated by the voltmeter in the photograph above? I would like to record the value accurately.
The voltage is 83 mV
